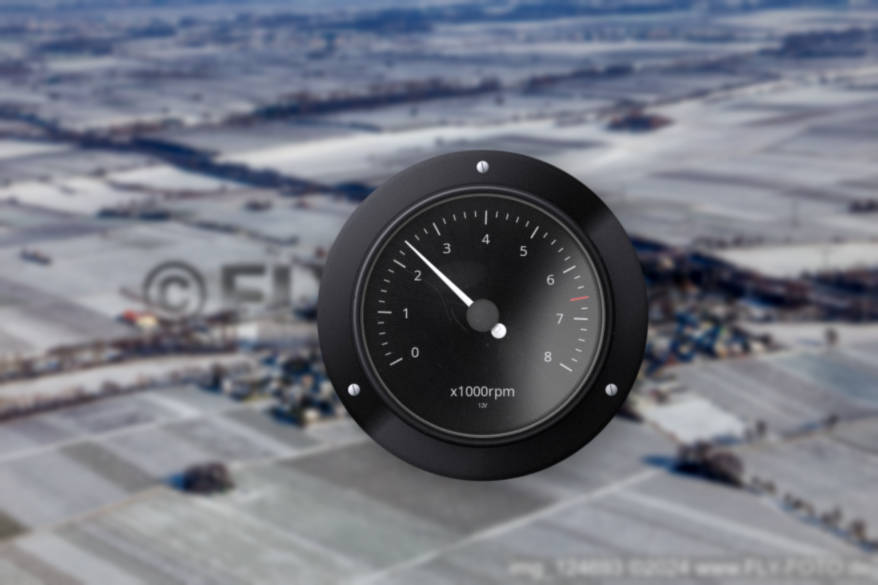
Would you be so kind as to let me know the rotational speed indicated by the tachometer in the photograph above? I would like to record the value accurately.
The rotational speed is 2400 rpm
